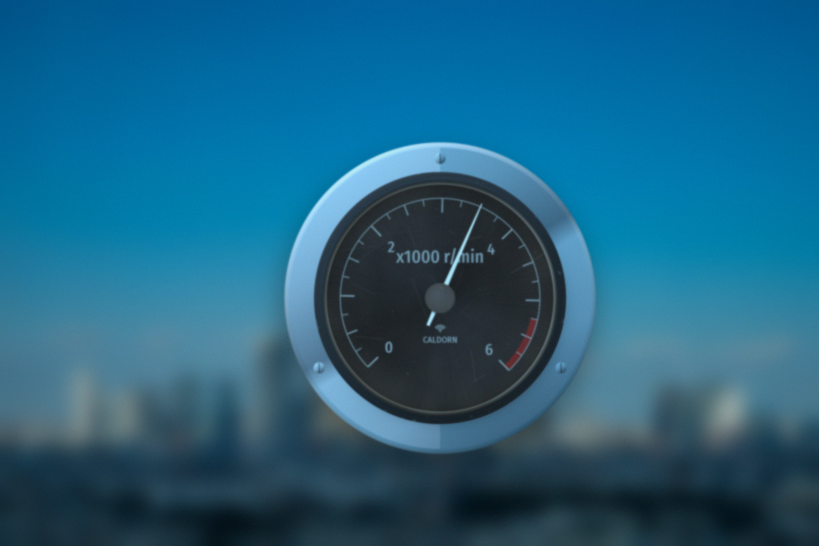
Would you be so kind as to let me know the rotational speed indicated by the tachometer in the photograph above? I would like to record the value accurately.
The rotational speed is 3500 rpm
